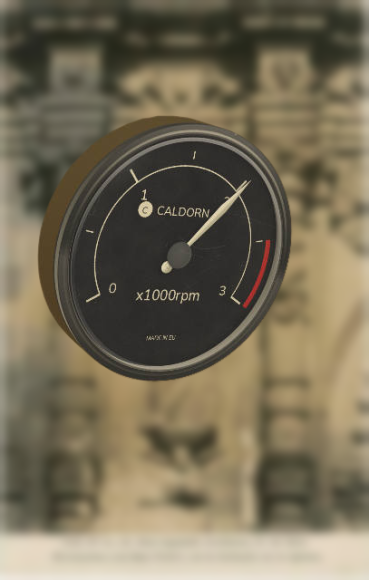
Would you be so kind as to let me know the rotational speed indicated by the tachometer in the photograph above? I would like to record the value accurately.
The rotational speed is 2000 rpm
